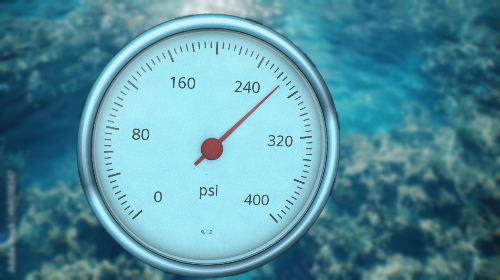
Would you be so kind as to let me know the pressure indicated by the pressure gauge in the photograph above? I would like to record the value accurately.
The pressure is 265 psi
